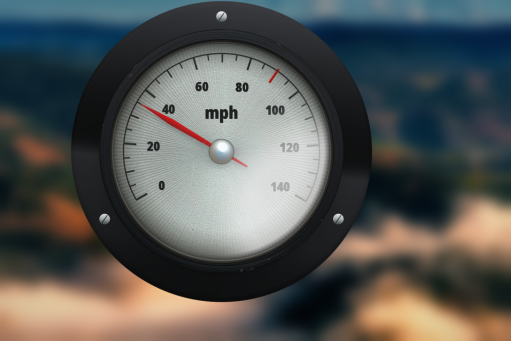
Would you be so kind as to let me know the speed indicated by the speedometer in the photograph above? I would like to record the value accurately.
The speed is 35 mph
